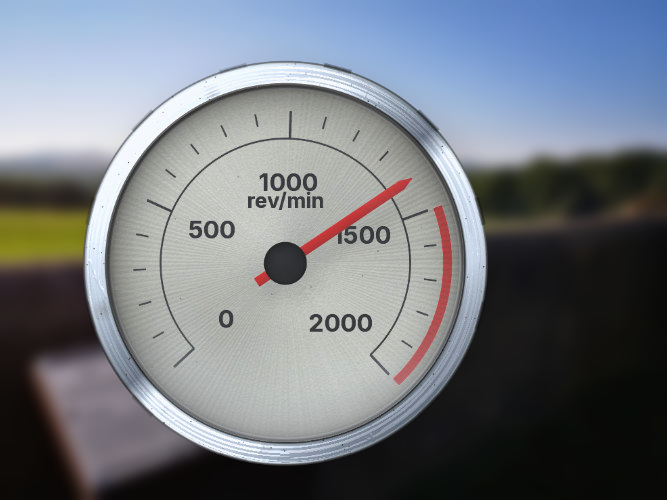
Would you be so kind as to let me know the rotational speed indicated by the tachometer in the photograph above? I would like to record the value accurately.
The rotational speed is 1400 rpm
